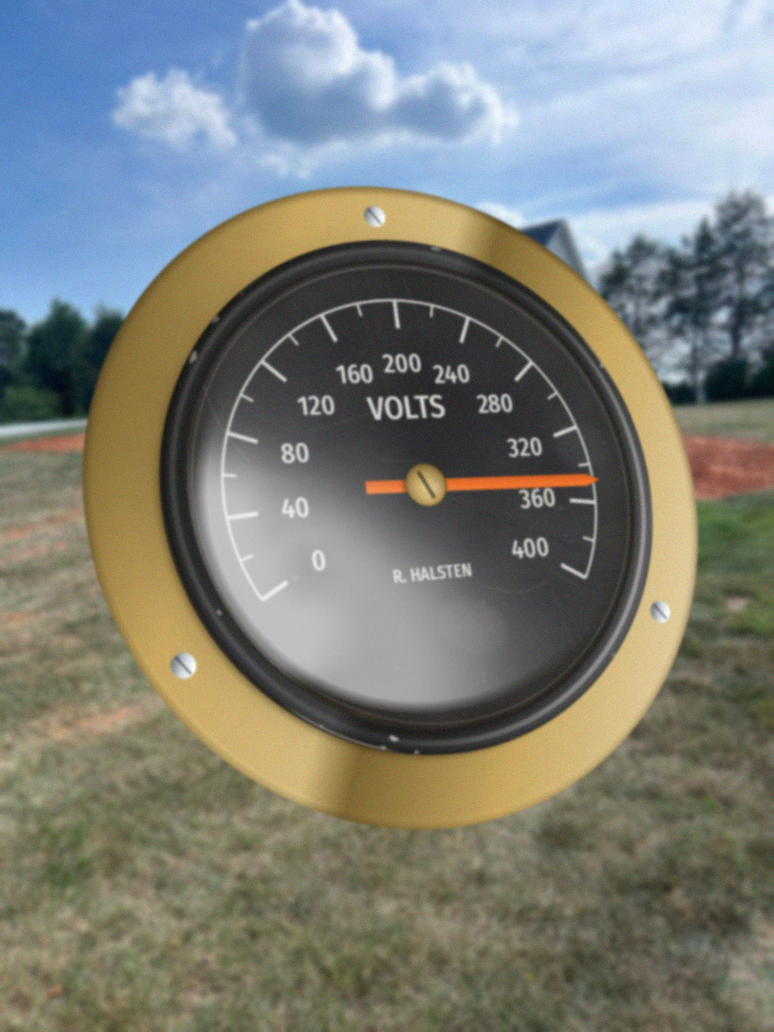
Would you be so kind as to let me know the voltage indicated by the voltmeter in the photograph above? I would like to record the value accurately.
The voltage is 350 V
